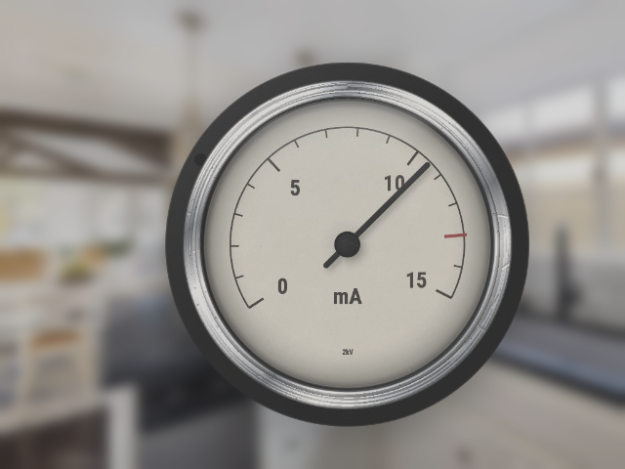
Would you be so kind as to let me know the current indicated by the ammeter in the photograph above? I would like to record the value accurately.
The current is 10.5 mA
